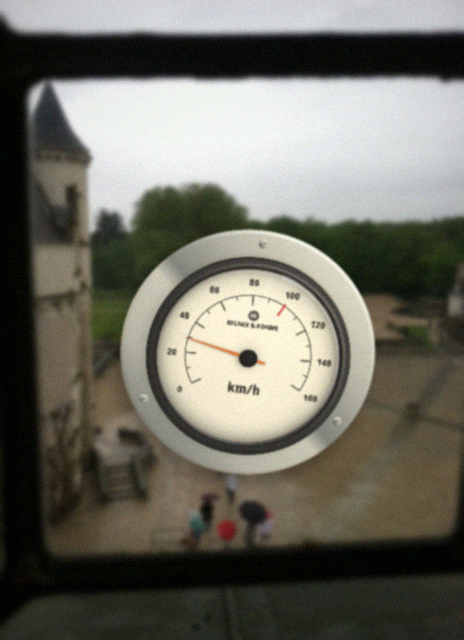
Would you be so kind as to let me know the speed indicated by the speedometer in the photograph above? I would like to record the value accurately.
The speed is 30 km/h
